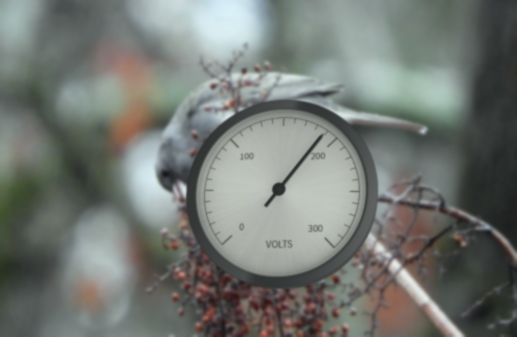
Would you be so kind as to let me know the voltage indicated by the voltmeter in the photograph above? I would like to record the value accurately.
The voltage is 190 V
